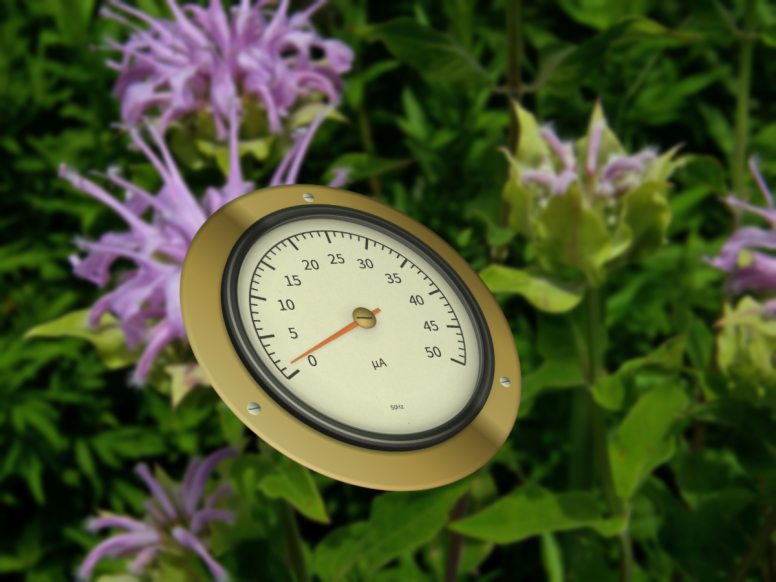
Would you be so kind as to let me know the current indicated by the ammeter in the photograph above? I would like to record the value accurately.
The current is 1 µA
